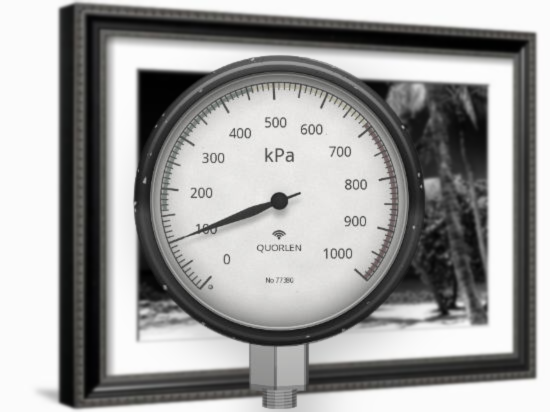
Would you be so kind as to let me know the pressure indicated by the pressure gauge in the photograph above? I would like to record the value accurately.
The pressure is 100 kPa
